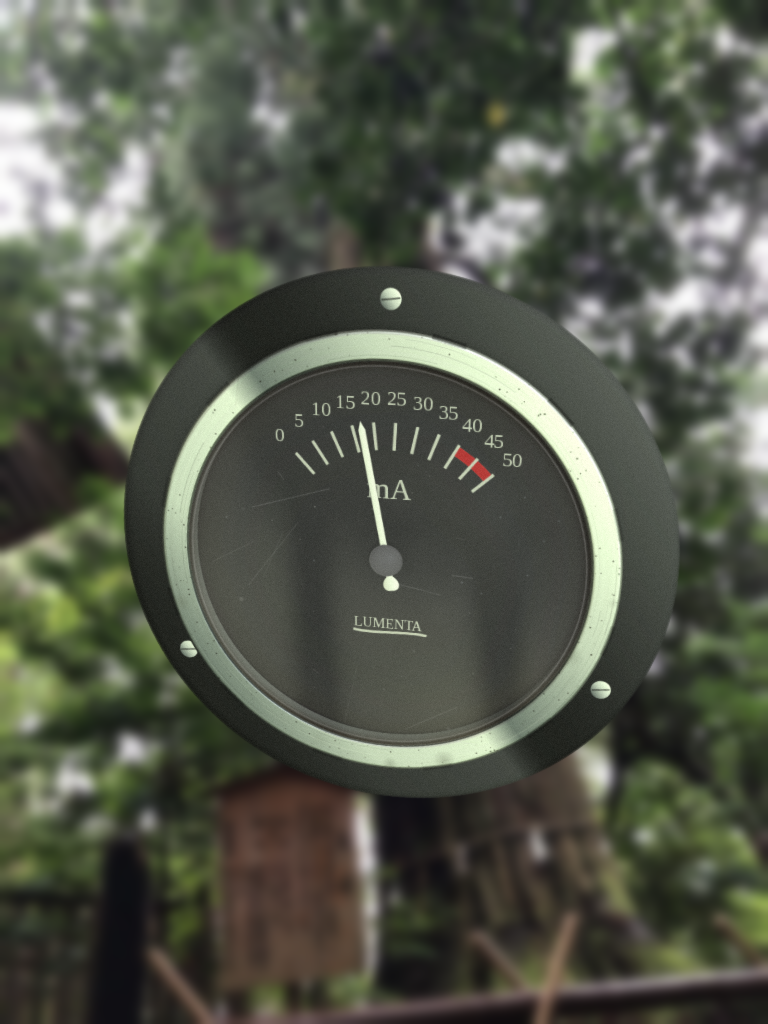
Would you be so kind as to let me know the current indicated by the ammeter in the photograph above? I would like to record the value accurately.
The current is 17.5 mA
